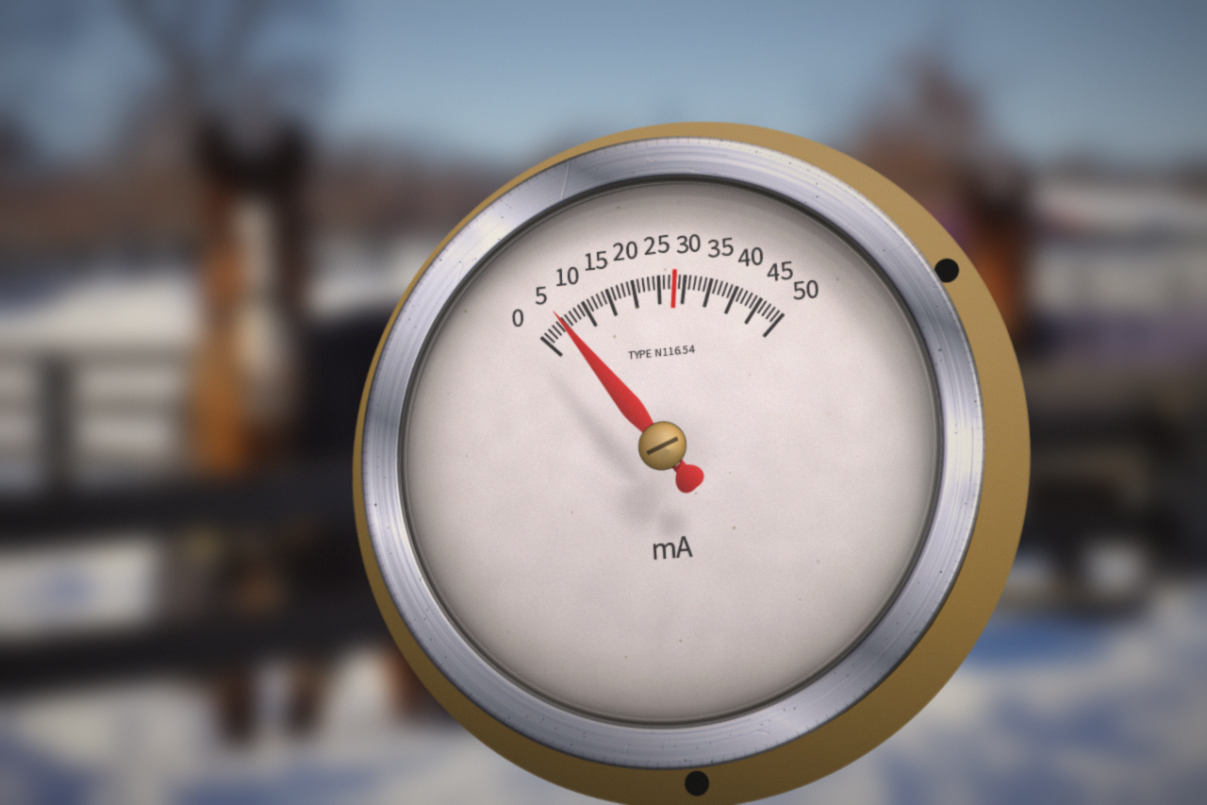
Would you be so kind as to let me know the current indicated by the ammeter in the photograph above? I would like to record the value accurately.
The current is 5 mA
